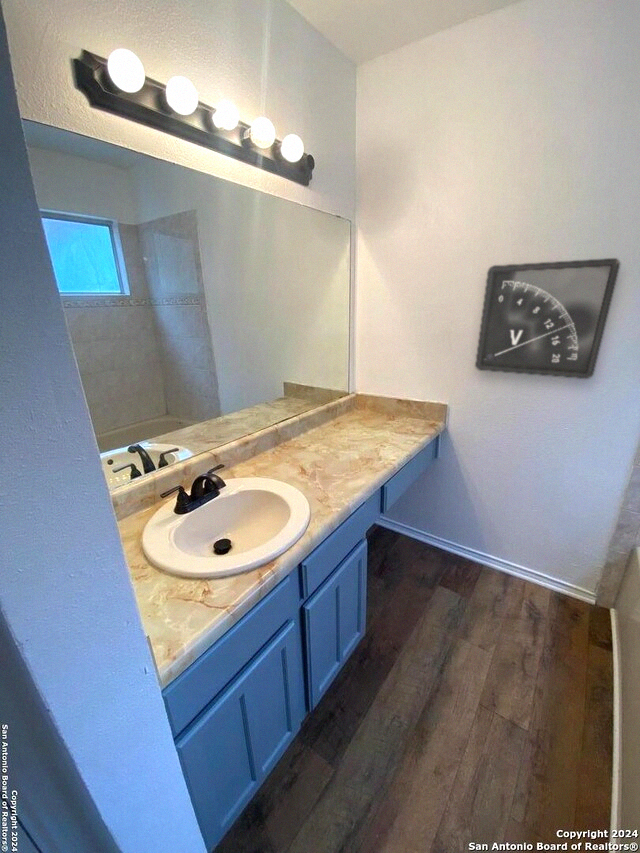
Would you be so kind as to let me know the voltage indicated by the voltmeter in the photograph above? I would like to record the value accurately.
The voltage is 14 V
